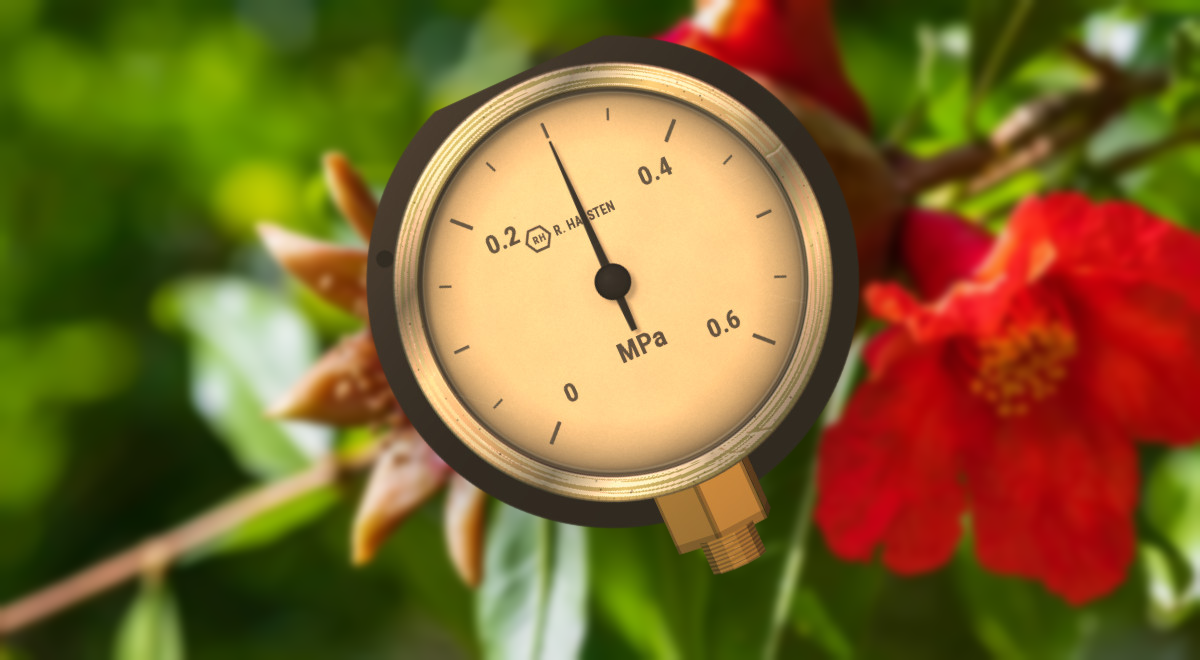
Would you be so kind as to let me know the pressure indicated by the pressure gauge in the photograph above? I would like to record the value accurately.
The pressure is 0.3 MPa
